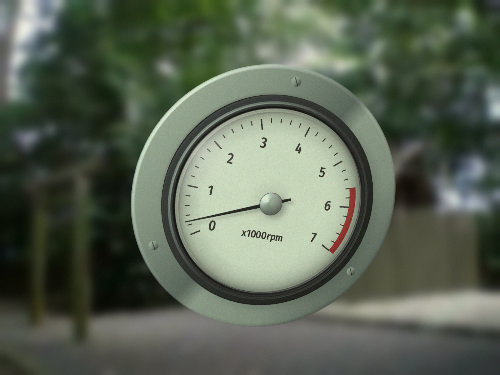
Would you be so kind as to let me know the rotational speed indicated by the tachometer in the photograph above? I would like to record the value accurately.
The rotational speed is 300 rpm
